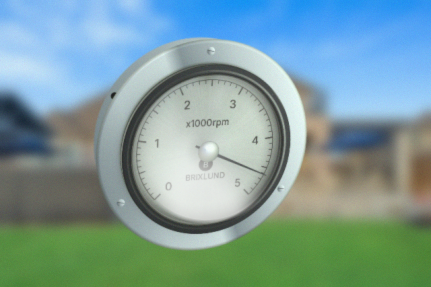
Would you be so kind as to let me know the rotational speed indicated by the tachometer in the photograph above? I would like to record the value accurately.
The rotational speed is 4600 rpm
